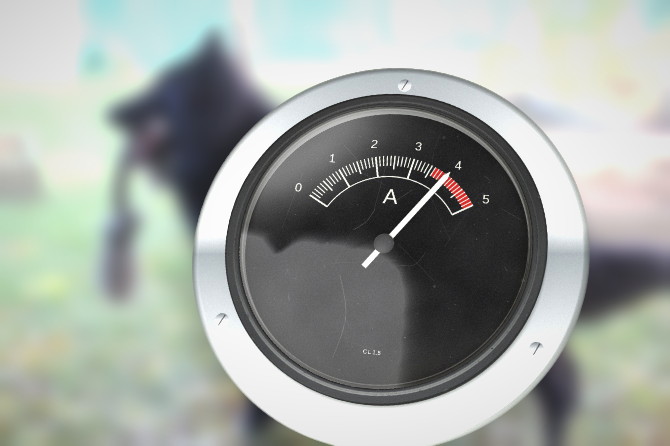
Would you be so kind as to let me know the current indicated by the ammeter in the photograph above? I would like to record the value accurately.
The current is 4 A
